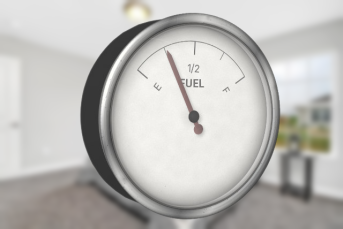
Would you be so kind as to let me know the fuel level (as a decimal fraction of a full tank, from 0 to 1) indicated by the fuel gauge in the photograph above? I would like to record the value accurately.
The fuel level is 0.25
